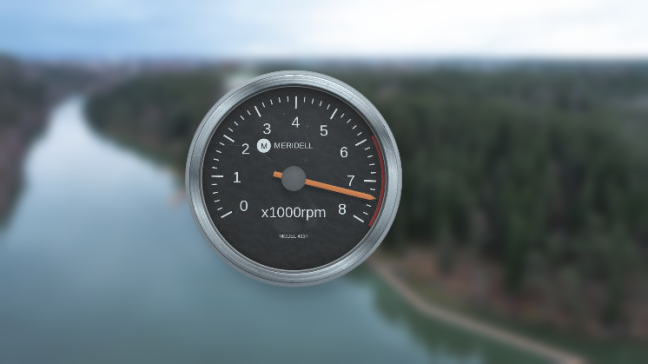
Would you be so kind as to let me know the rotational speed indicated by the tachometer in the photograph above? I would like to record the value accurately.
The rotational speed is 7400 rpm
